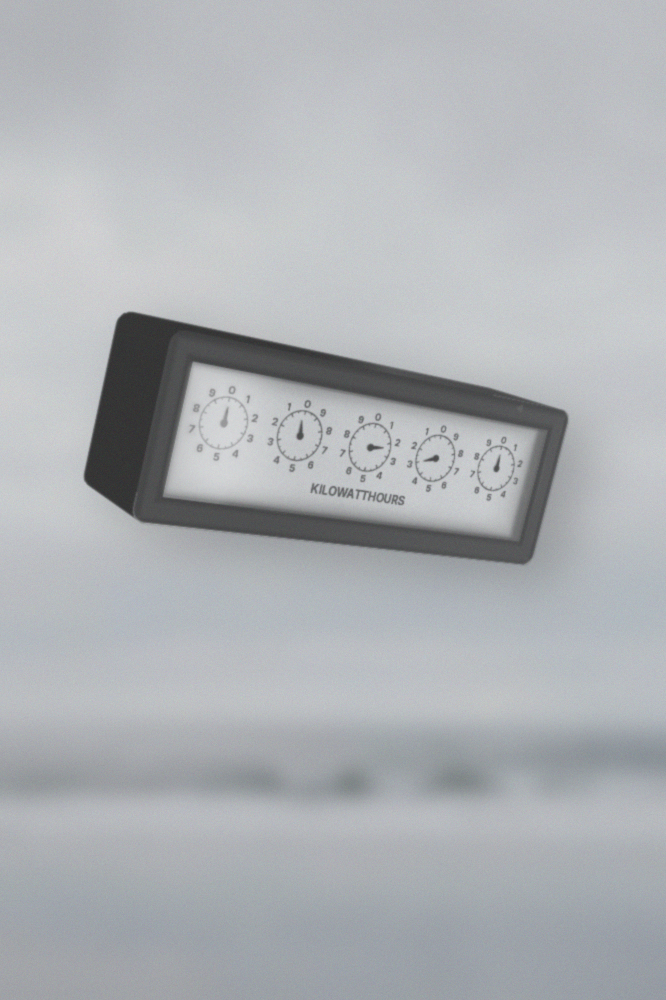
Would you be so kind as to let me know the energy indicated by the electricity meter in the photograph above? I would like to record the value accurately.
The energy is 230 kWh
